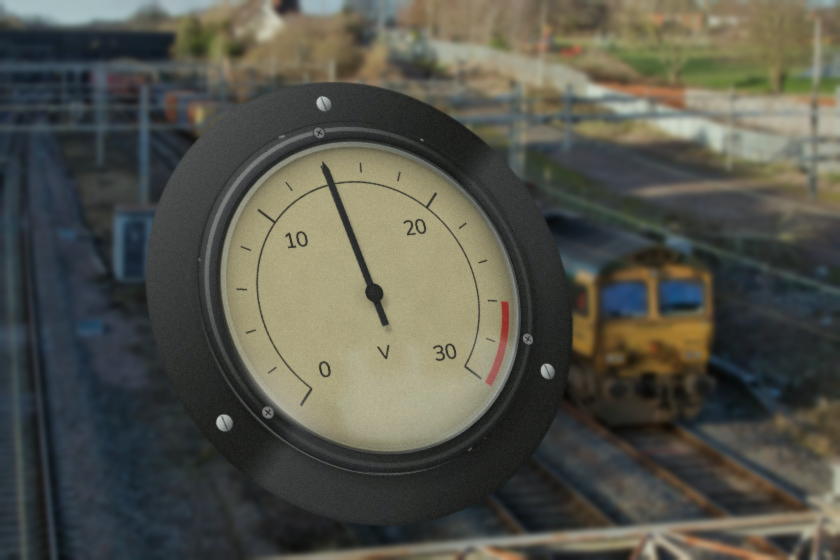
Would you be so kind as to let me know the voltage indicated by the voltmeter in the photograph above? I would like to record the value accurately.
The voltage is 14 V
